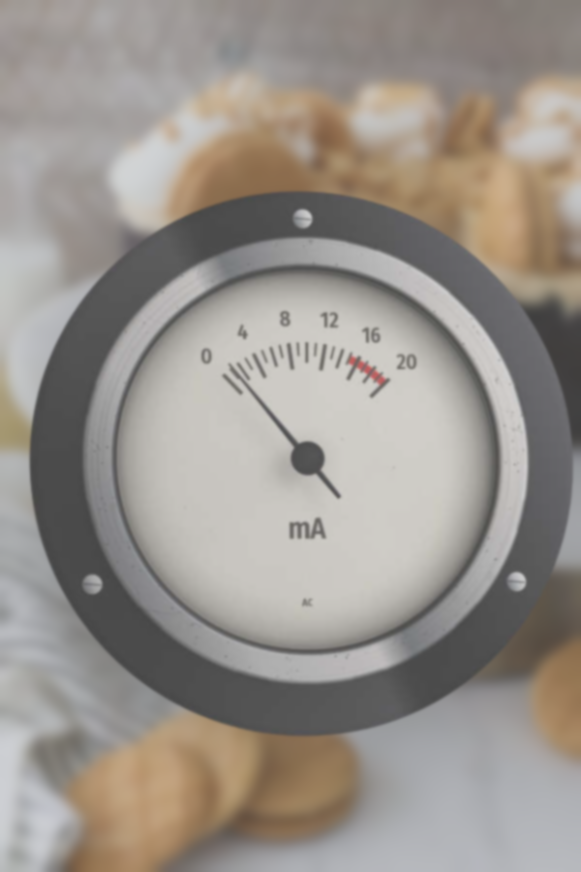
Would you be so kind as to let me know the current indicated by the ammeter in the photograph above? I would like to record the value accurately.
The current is 1 mA
